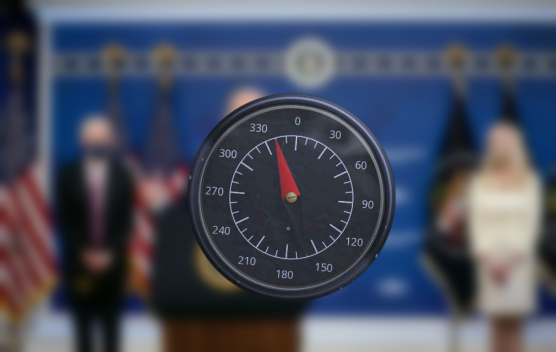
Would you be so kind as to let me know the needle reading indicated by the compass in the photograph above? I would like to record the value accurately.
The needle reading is 340 °
